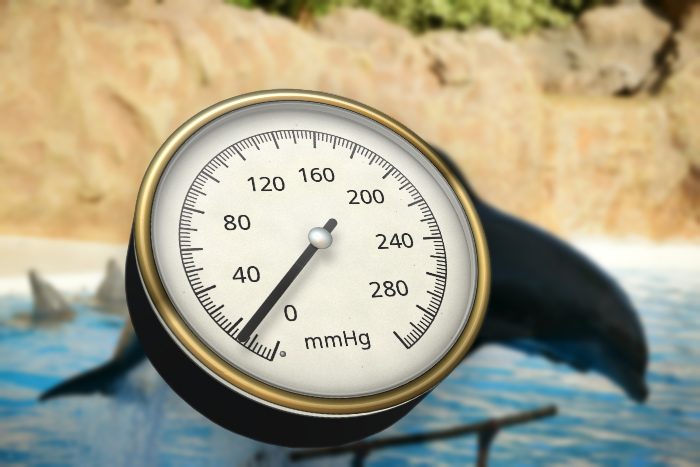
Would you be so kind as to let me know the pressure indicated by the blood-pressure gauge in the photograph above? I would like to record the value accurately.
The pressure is 14 mmHg
